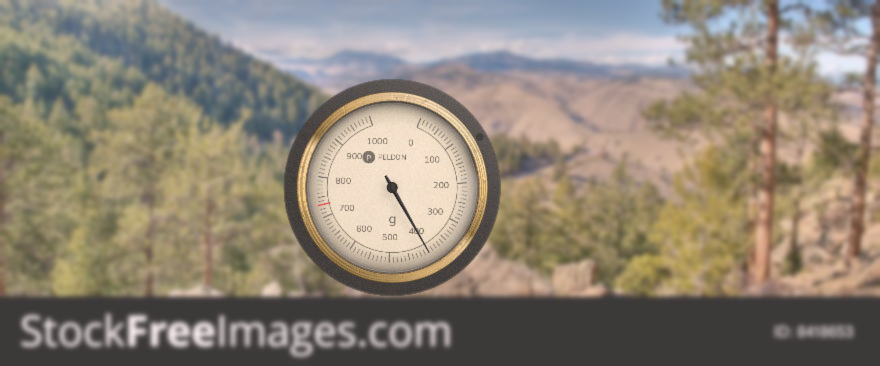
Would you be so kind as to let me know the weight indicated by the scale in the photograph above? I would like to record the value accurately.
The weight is 400 g
